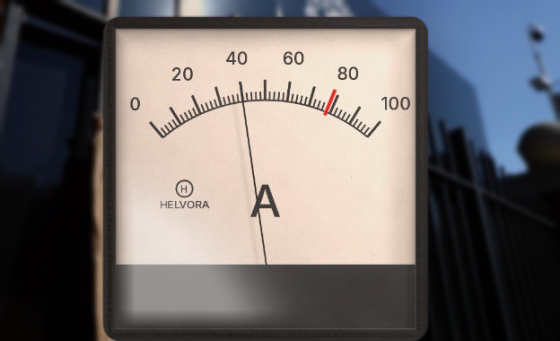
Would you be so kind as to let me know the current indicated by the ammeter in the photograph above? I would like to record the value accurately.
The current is 40 A
